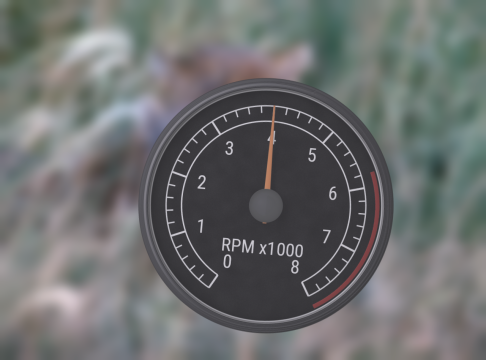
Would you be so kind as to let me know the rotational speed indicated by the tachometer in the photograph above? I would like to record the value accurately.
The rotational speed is 4000 rpm
